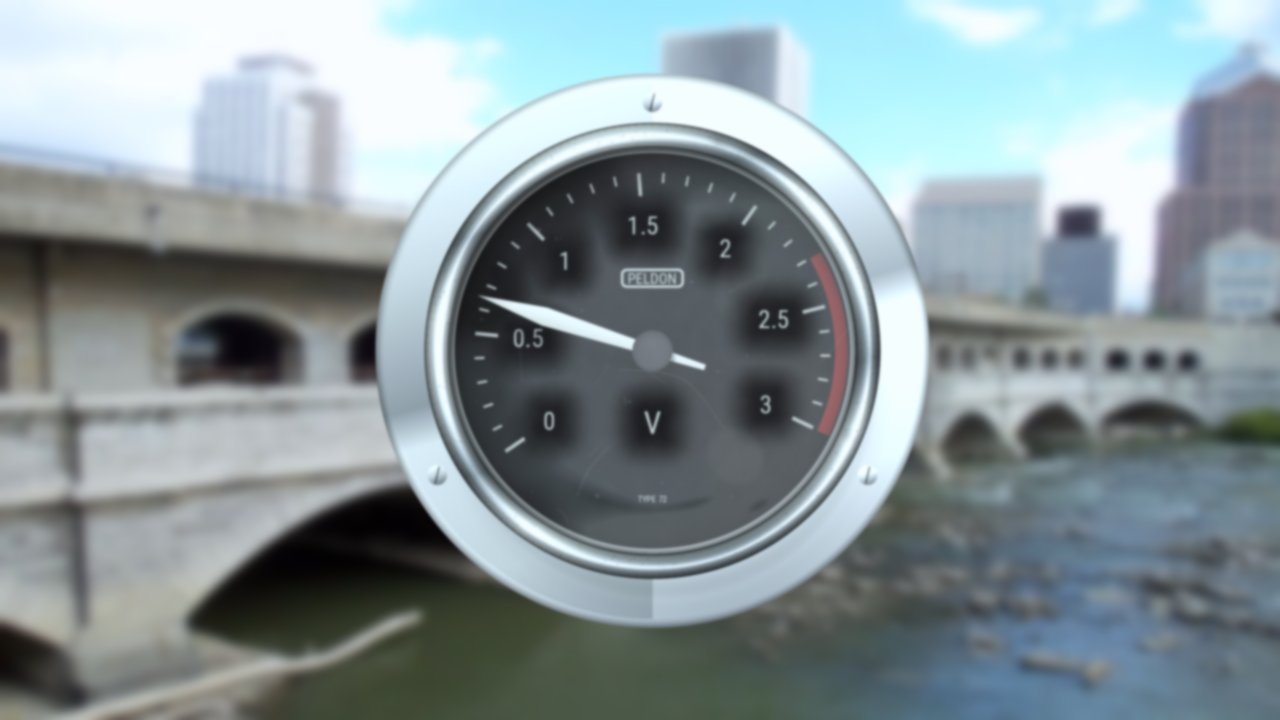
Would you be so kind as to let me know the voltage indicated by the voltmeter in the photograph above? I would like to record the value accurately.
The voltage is 0.65 V
